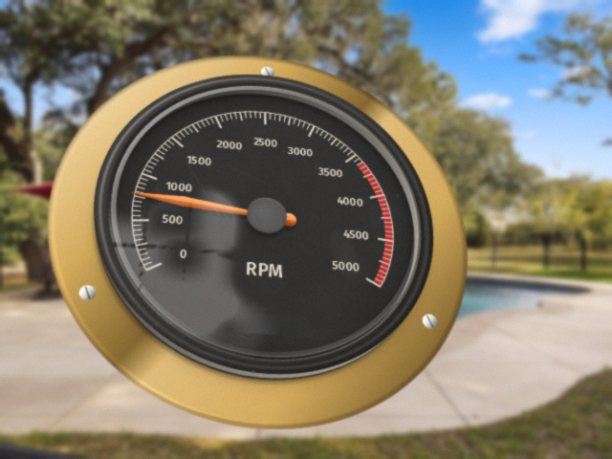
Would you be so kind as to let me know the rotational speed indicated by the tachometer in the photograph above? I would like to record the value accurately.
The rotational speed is 750 rpm
